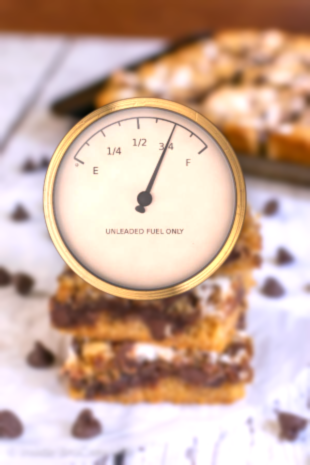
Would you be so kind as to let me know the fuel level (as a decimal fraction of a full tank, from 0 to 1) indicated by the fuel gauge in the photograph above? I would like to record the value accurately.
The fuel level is 0.75
